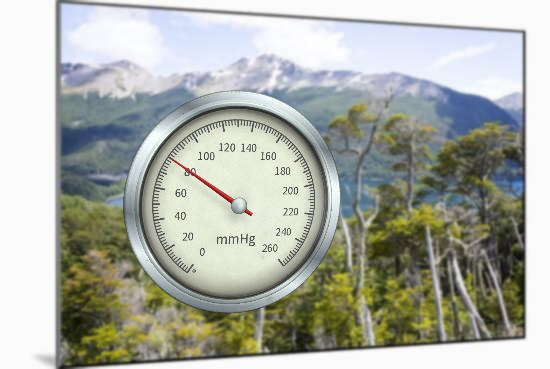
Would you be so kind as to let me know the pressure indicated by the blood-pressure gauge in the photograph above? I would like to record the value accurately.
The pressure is 80 mmHg
